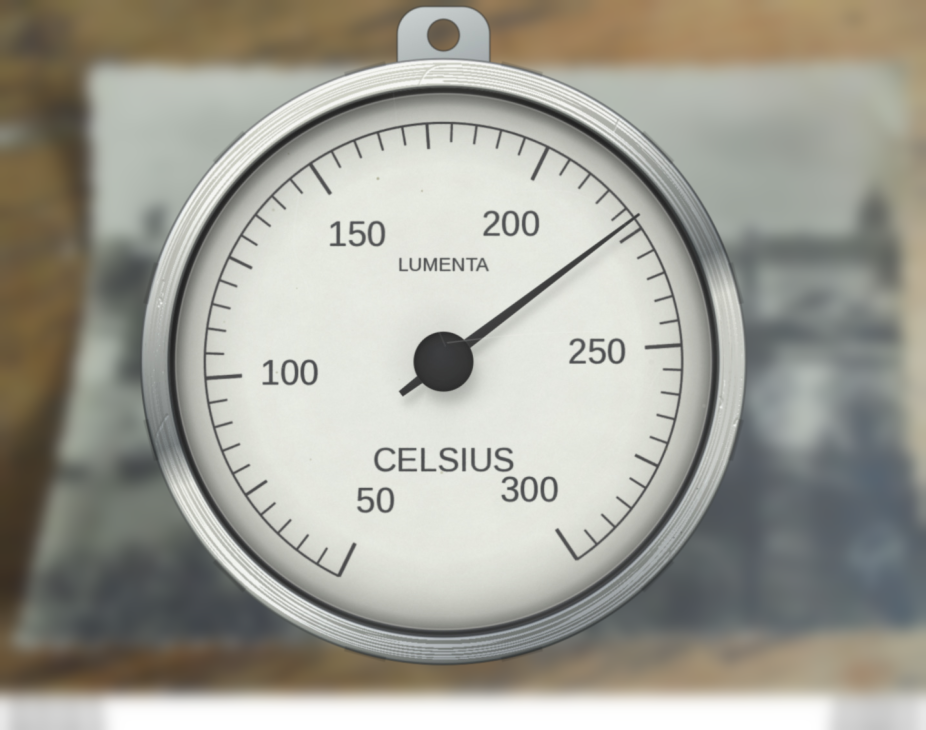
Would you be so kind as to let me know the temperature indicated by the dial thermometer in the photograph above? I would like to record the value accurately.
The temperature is 222.5 °C
